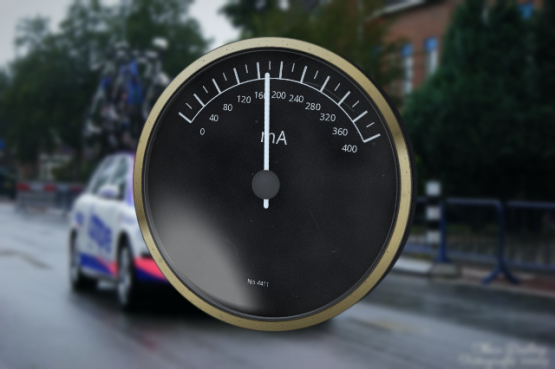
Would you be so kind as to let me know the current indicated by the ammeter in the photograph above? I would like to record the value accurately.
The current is 180 mA
